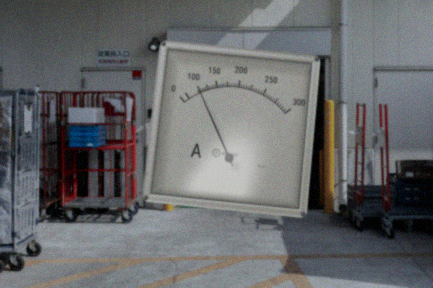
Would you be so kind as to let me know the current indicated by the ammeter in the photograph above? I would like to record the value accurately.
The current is 100 A
